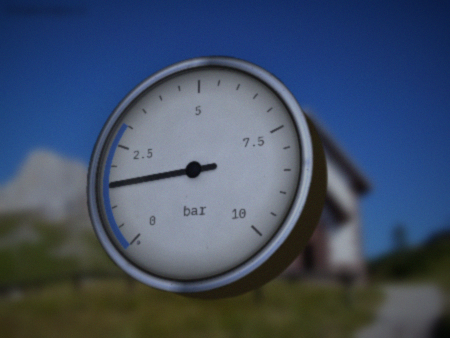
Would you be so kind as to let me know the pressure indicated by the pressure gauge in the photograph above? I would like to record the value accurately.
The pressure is 1.5 bar
